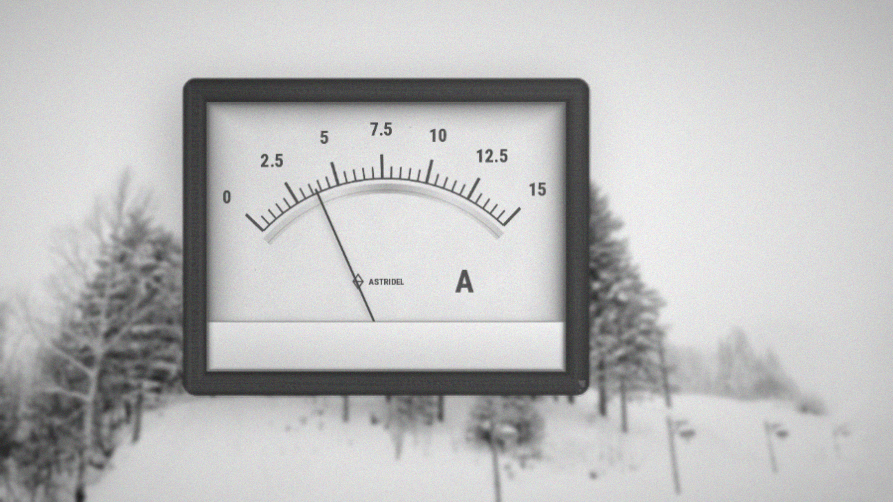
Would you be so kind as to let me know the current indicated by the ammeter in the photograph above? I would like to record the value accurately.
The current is 3.75 A
